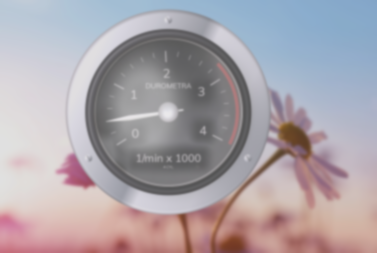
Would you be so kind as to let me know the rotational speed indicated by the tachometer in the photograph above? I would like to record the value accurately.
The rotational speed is 400 rpm
